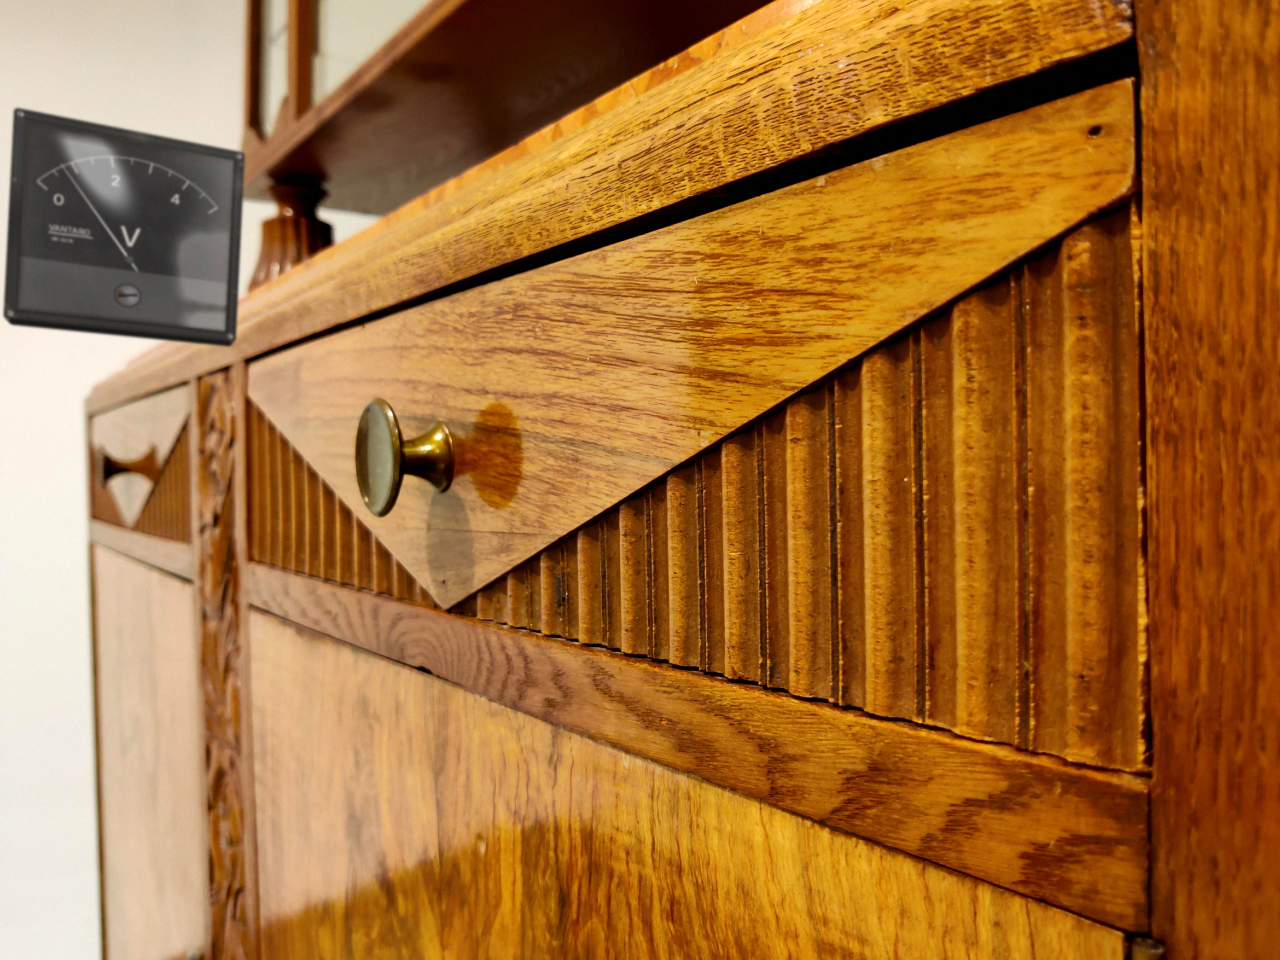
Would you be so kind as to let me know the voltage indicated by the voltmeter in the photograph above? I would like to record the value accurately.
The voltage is 0.75 V
